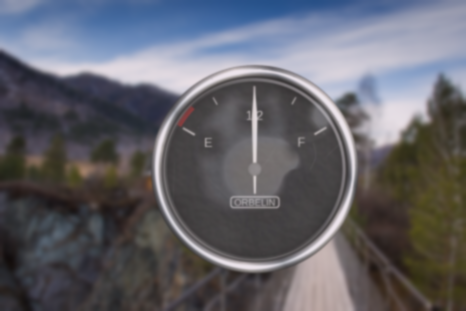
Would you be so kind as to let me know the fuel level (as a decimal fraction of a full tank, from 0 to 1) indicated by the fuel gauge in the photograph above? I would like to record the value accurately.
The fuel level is 0.5
